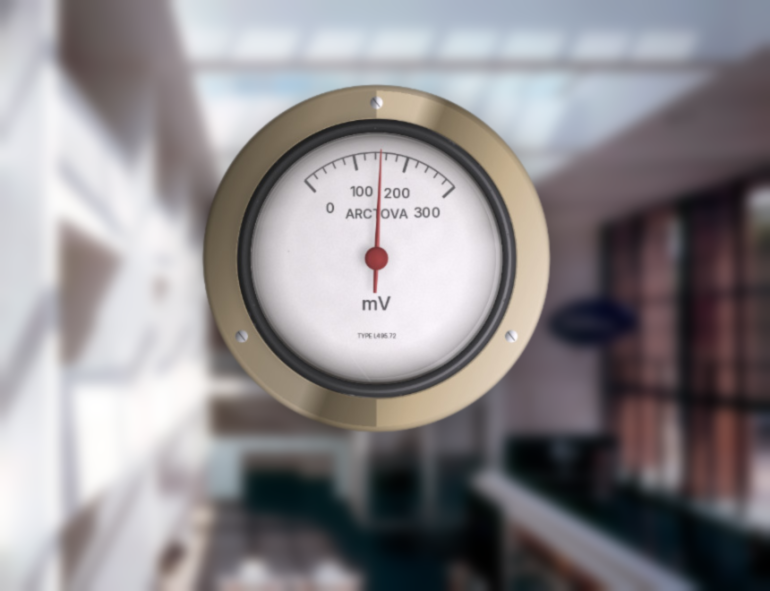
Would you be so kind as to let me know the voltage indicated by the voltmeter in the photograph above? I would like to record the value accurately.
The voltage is 150 mV
